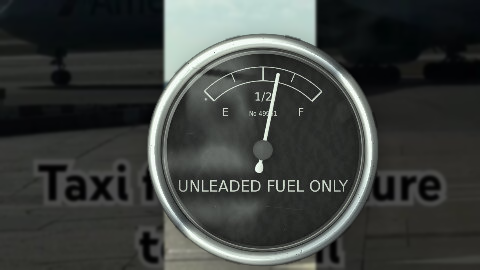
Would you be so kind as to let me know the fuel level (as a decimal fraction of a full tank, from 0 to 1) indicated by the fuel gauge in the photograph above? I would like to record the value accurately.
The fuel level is 0.625
